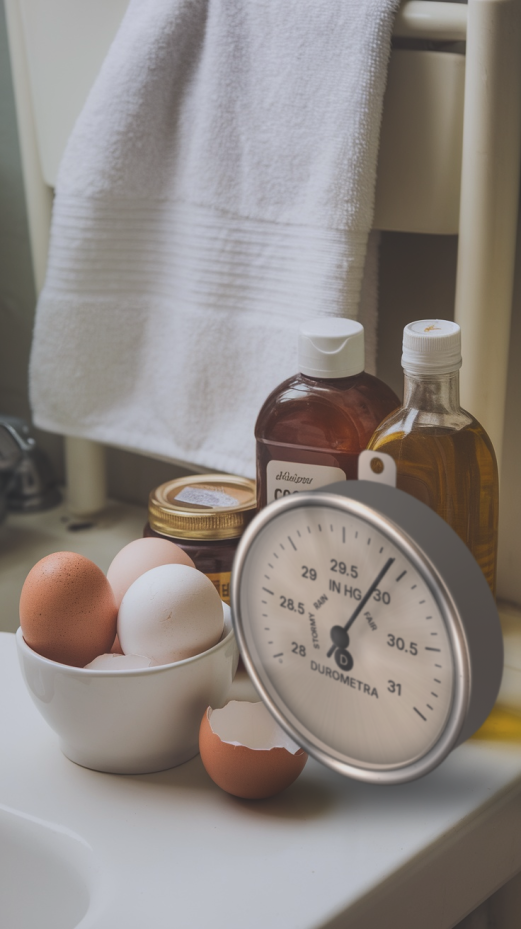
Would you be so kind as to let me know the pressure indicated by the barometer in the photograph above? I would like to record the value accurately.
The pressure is 29.9 inHg
